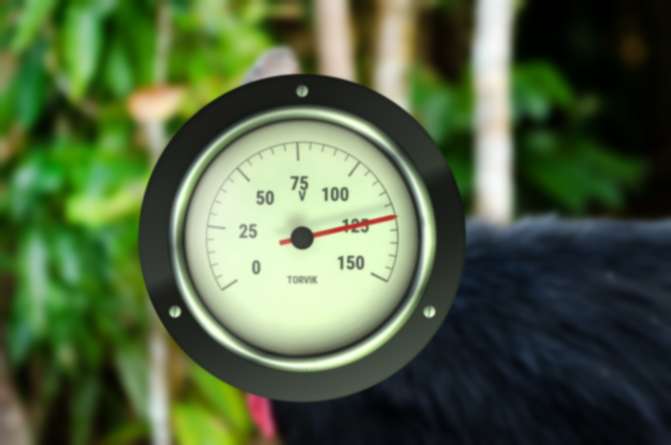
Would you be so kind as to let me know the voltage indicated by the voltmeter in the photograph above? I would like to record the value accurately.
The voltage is 125 V
